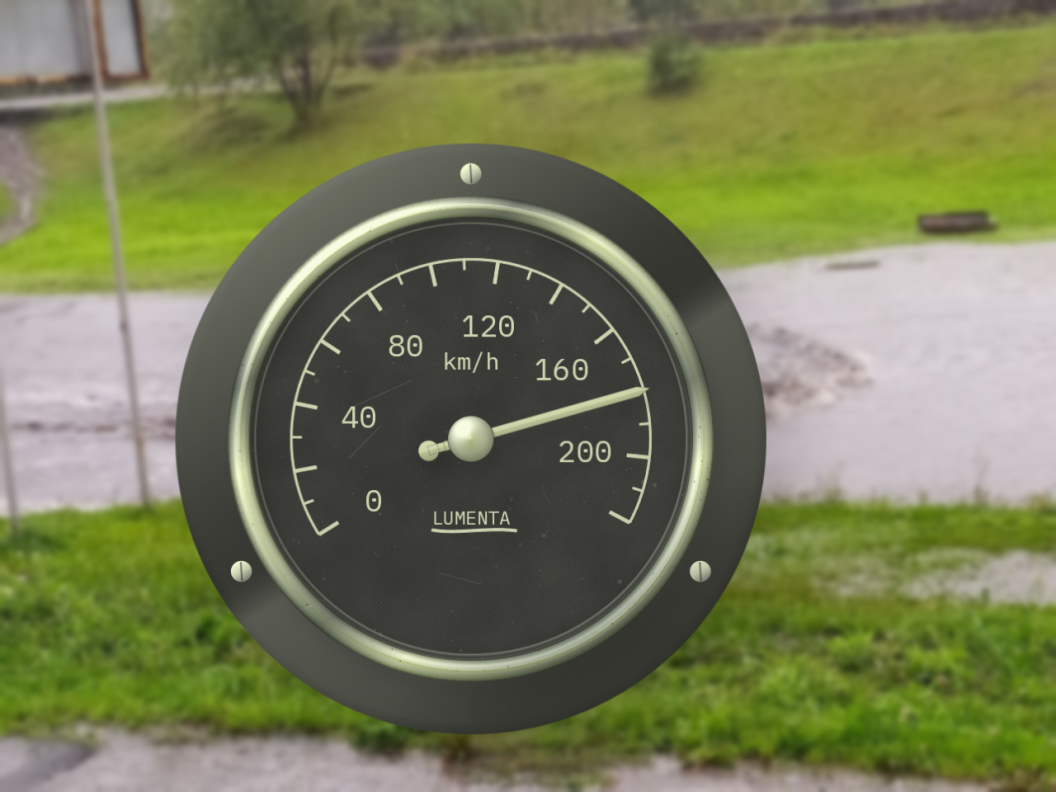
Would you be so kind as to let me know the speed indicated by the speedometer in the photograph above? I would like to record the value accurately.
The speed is 180 km/h
